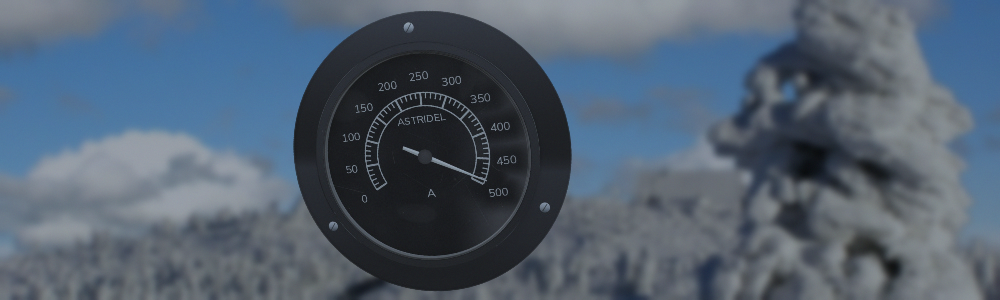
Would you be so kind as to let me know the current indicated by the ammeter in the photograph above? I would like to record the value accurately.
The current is 490 A
